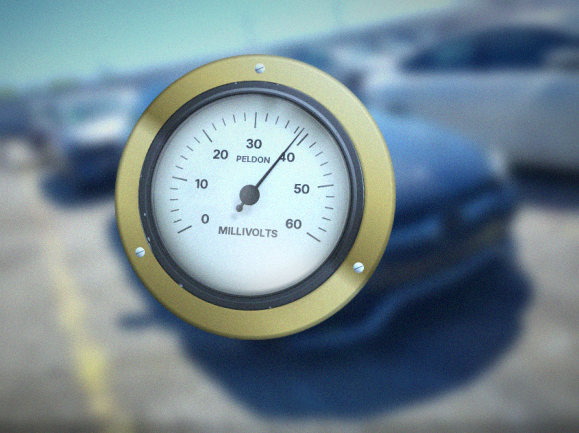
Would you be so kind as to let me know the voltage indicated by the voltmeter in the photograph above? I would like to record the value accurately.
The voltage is 39 mV
